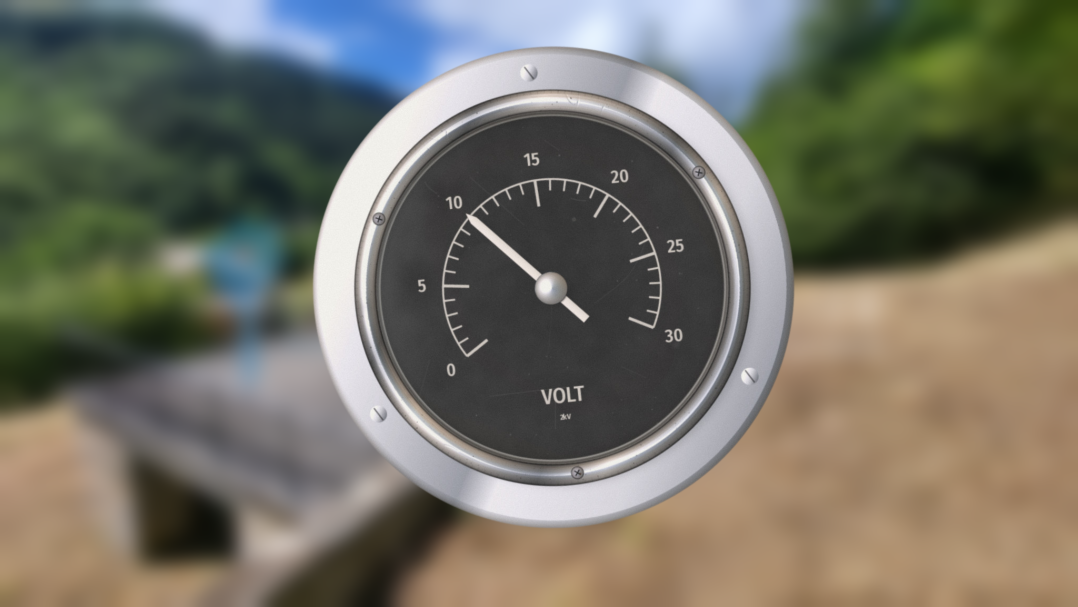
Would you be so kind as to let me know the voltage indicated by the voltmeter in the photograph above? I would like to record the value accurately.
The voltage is 10 V
